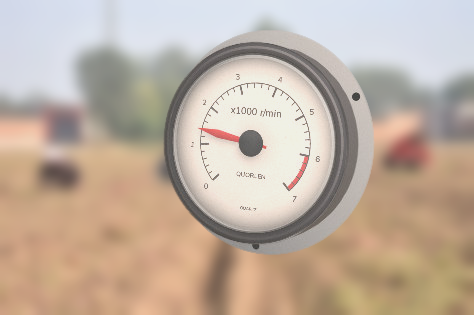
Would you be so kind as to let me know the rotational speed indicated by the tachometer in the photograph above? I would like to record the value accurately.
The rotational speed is 1400 rpm
